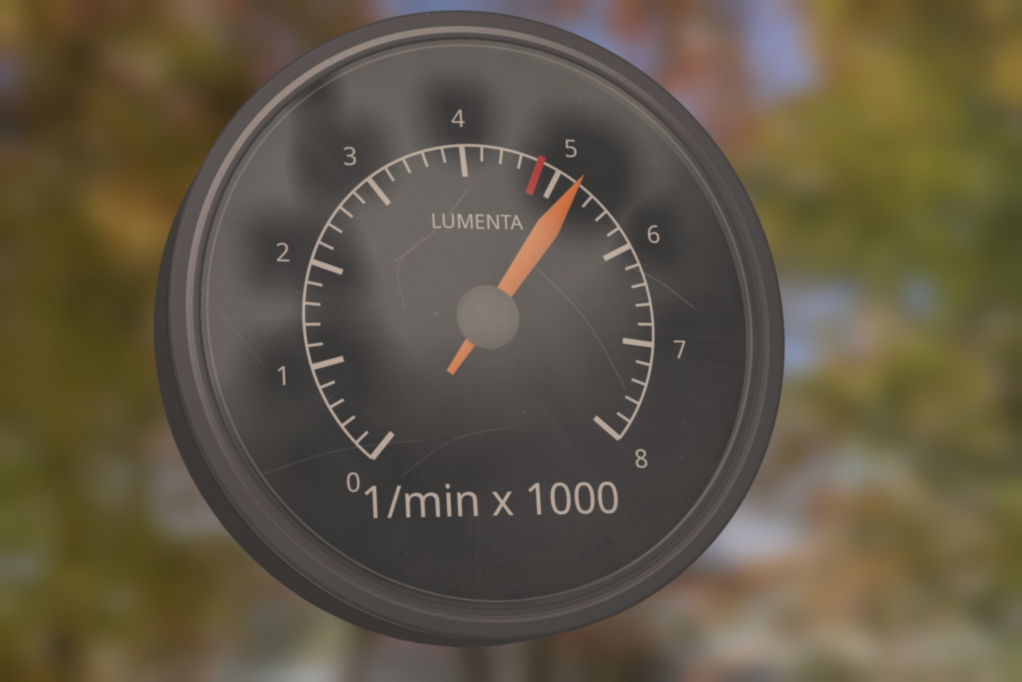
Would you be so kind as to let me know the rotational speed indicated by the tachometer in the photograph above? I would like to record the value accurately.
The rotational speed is 5200 rpm
